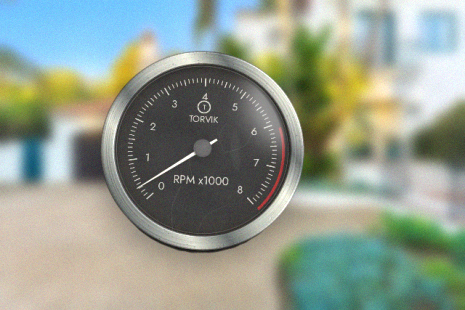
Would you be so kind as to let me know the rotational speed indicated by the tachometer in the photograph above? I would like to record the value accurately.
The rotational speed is 300 rpm
